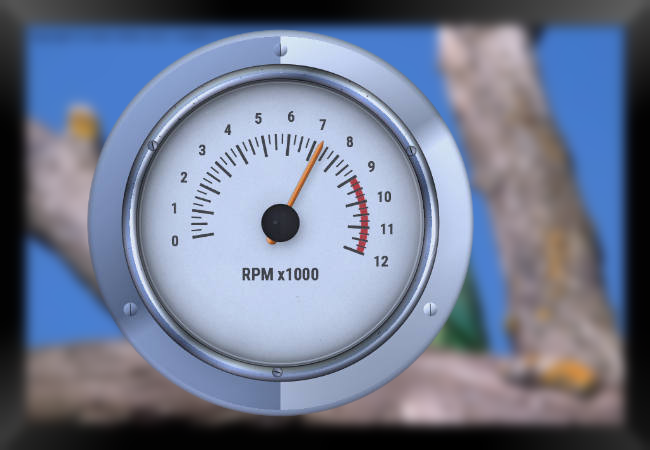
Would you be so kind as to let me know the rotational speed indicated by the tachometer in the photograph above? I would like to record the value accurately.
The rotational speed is 7250 rpm
